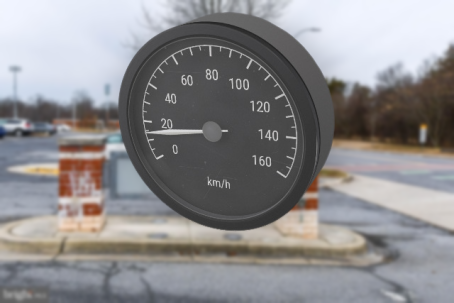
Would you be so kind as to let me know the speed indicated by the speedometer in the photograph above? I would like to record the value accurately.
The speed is 15 km/h
